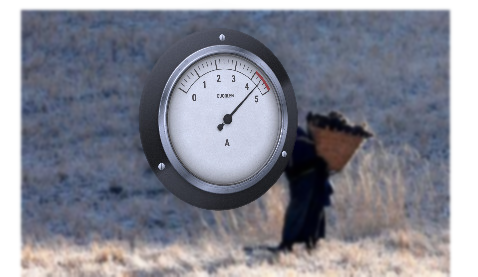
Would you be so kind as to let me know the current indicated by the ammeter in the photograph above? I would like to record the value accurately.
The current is 4.4 A
